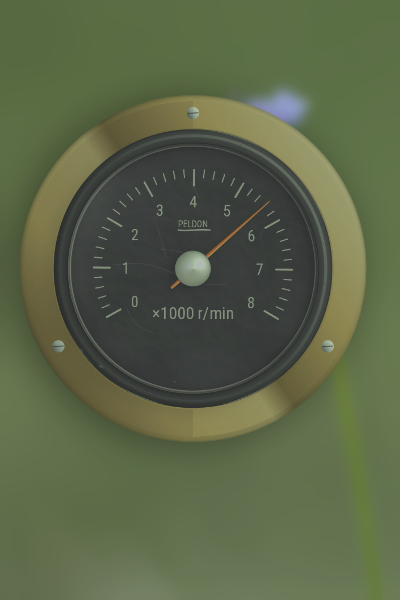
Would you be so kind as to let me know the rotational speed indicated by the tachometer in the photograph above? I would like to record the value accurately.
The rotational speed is 5600 rpm
